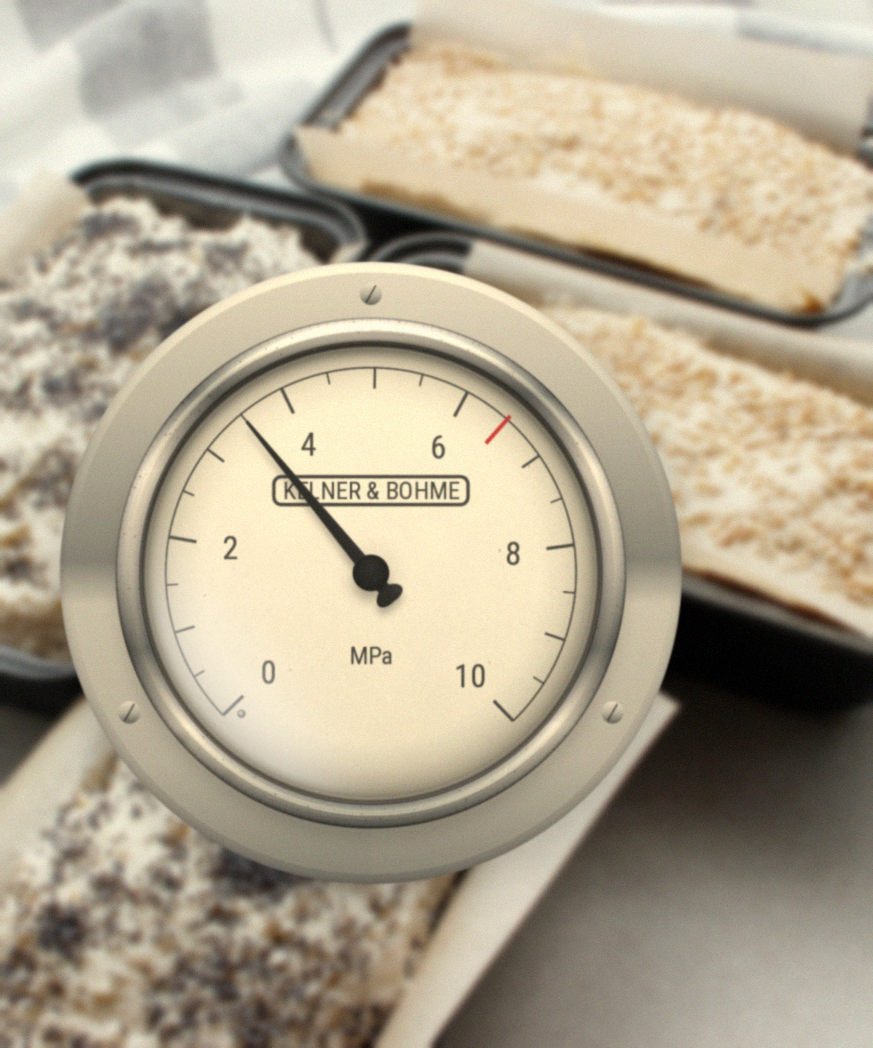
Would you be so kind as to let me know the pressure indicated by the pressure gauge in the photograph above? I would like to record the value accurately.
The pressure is 3.5 MPa
